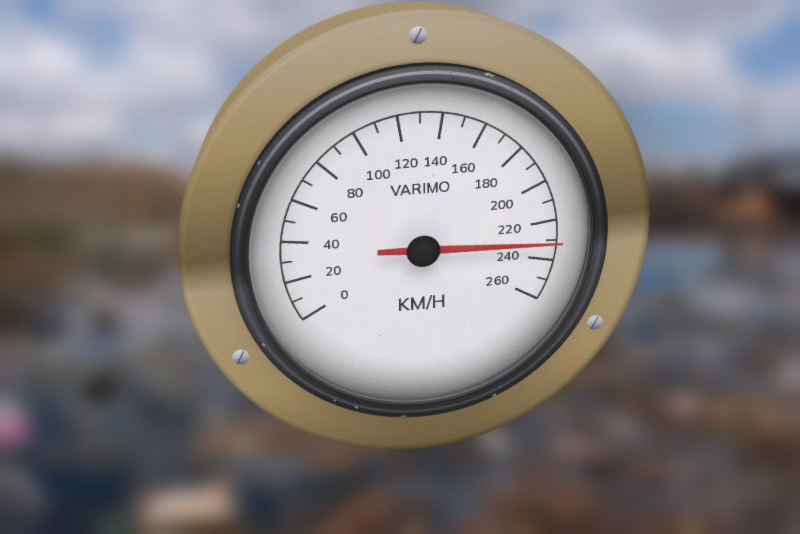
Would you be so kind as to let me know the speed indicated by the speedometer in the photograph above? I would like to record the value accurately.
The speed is 230 km/h
